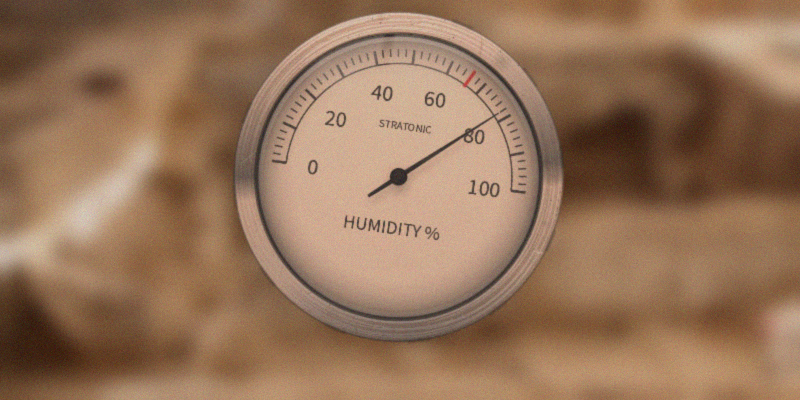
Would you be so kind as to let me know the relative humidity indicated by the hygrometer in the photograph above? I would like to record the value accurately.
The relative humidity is 78 %
